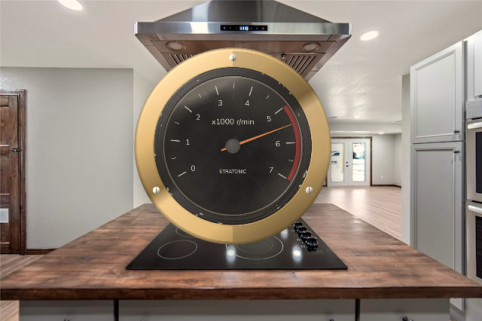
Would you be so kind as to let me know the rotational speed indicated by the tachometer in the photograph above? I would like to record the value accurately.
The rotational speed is 5500 rpm
